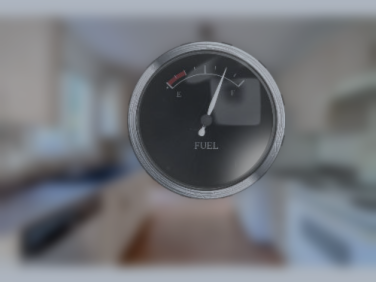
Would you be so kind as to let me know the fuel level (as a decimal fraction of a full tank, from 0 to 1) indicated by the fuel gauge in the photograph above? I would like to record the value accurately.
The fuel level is 0.75
